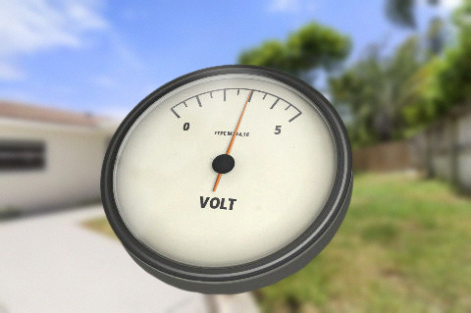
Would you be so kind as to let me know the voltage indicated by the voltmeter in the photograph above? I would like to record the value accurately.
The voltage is 3 V
